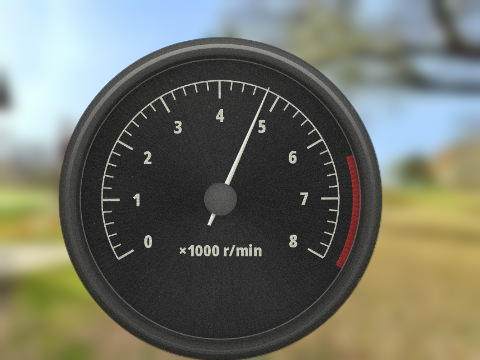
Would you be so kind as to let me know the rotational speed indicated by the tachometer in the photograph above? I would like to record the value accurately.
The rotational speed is 4800 rpm
